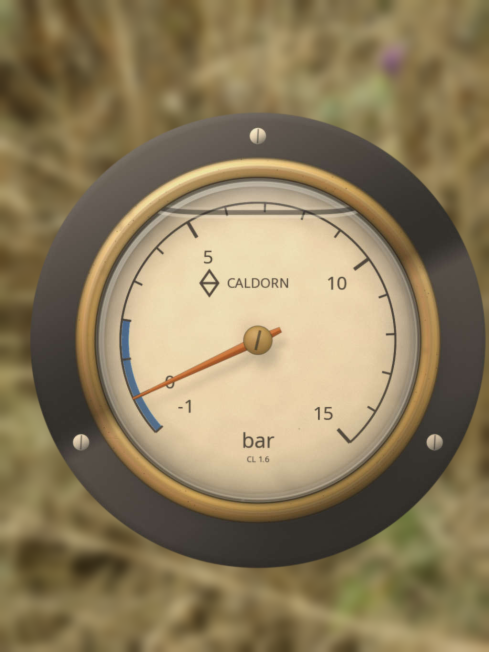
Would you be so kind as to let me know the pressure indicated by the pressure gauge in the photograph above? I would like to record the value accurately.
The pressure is 0 bar
